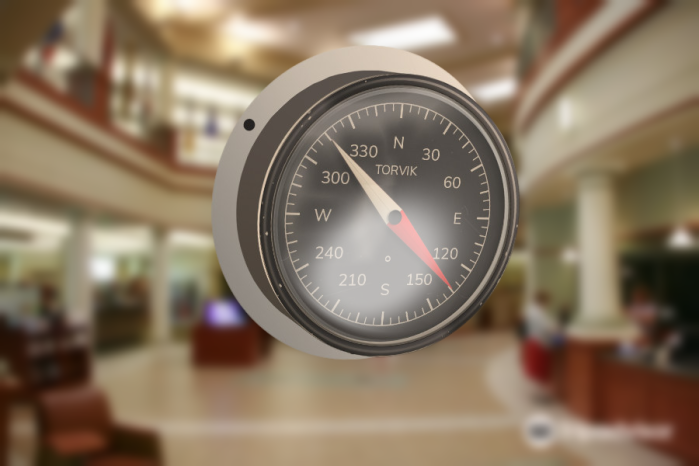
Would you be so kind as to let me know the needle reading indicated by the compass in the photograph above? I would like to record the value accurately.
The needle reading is 135 °
